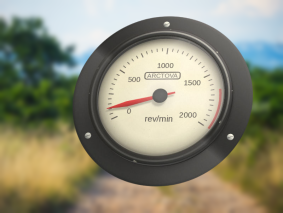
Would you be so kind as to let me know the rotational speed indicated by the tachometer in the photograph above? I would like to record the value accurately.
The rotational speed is 100 rpm
